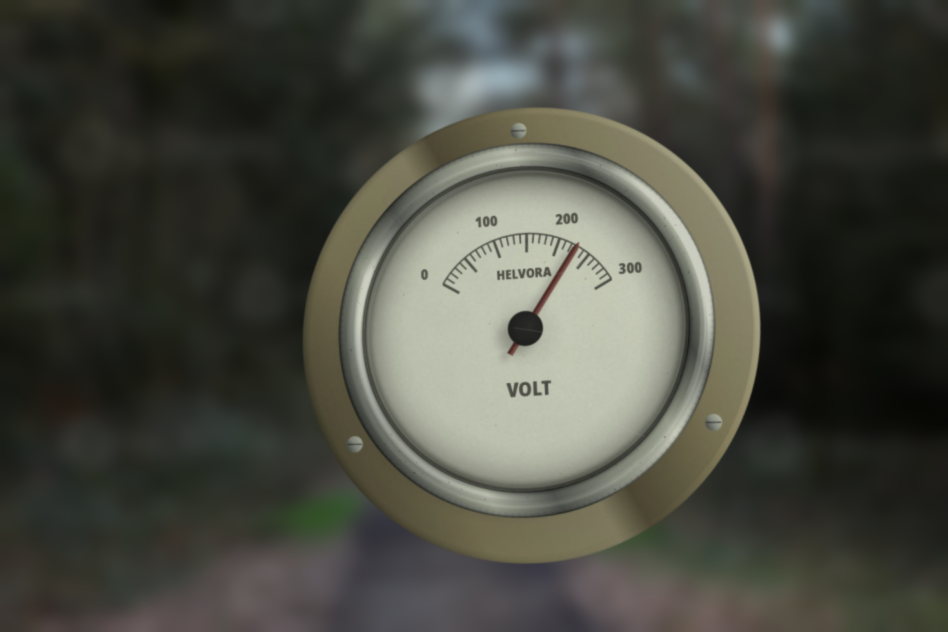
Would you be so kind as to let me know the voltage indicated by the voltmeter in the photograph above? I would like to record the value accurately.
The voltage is 230 V
